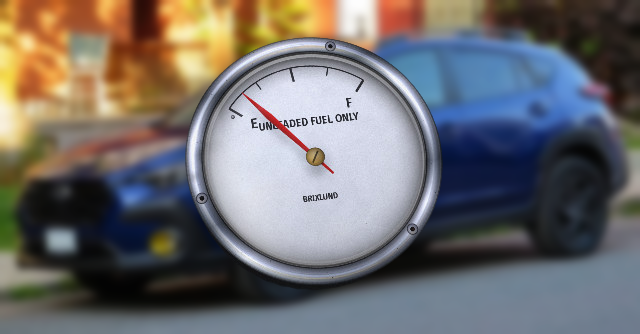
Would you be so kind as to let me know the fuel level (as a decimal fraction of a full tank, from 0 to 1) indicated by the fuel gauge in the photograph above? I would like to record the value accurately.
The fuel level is 0.125
